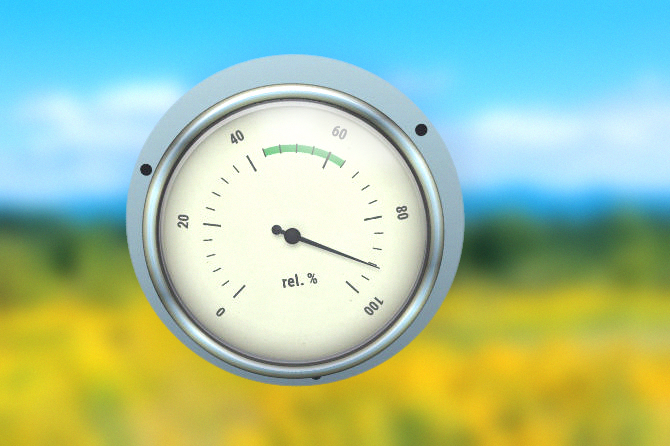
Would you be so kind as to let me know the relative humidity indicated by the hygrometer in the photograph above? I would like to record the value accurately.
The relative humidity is 92 %
